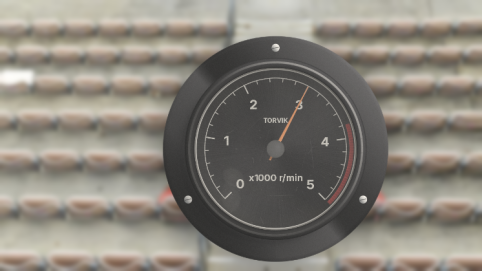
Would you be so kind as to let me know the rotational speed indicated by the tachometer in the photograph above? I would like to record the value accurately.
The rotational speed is 3000 rpm
